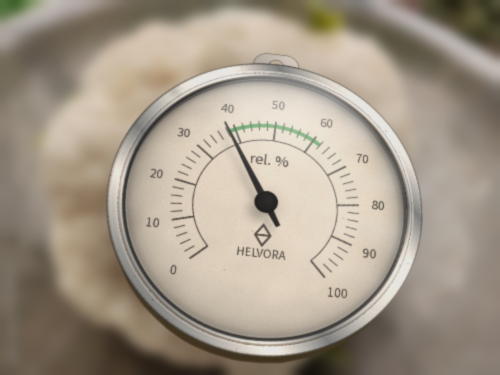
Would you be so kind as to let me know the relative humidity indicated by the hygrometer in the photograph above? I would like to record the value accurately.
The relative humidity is 38 %
